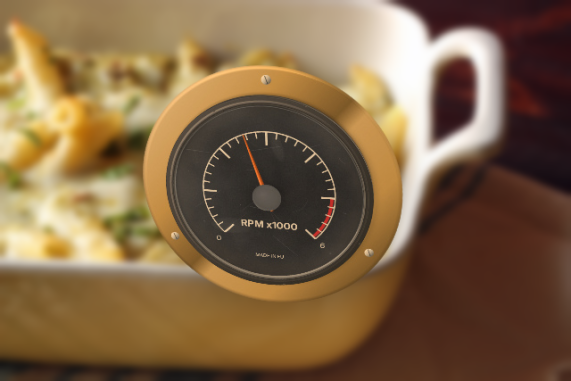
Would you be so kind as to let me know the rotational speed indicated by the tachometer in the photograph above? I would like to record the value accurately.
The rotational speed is 2600 rpm
